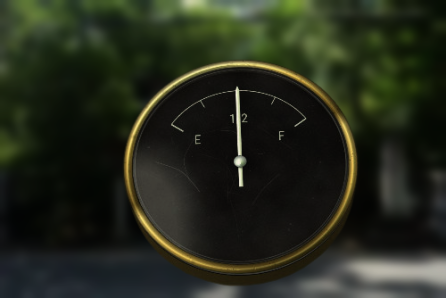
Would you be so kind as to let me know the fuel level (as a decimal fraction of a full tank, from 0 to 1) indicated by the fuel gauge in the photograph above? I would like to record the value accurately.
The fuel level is 0.5
